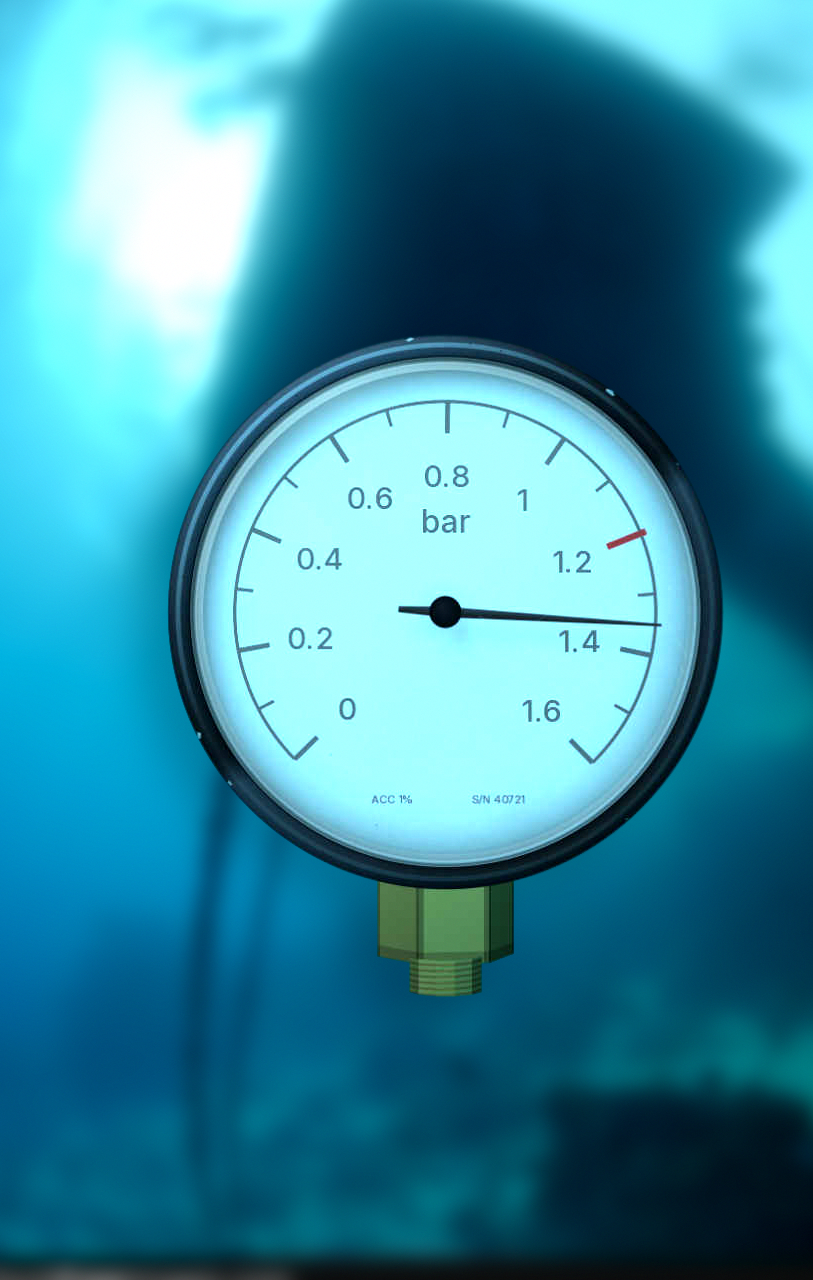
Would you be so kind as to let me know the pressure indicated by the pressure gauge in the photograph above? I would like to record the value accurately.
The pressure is 1.35 bar
